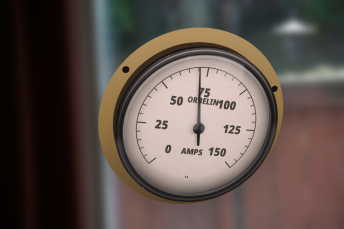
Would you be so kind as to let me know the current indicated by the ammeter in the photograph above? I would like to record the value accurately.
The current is 70 A
